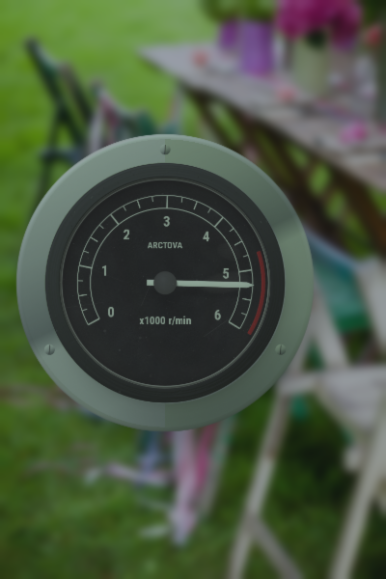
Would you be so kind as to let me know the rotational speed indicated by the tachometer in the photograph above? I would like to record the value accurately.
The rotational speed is 5250 rpm
